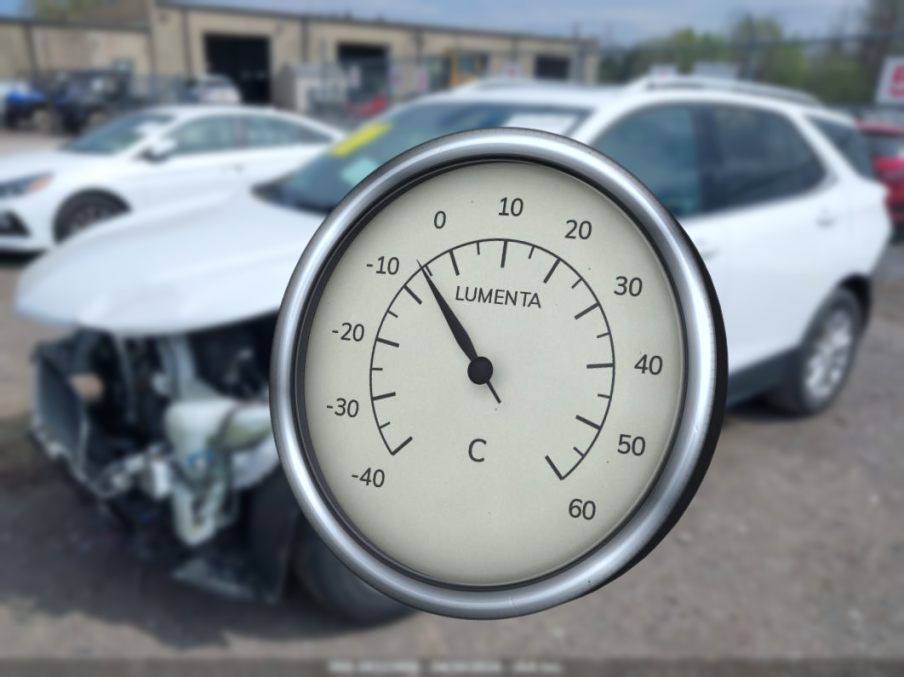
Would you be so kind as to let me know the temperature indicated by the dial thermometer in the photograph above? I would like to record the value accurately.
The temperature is -5 °C
